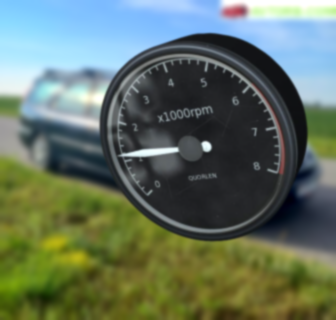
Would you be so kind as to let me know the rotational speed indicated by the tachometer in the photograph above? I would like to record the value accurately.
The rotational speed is 1200 rpm
